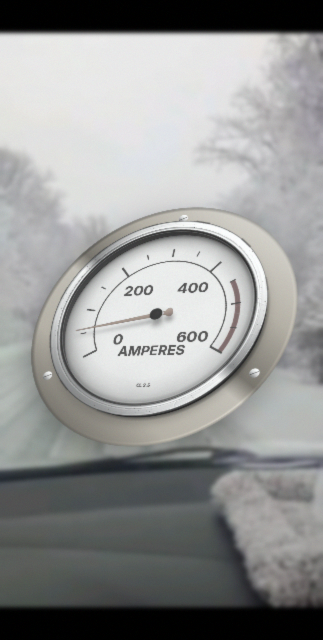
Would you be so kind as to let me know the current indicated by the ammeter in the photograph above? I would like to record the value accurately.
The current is 50 A
